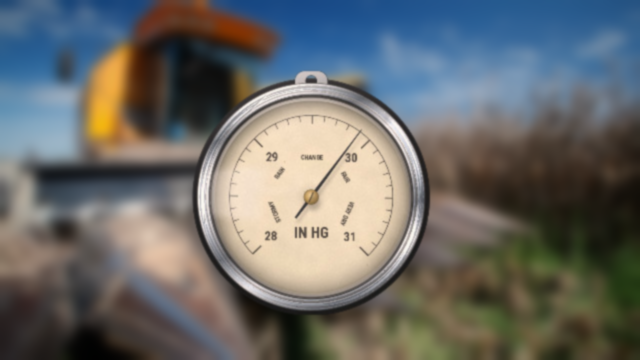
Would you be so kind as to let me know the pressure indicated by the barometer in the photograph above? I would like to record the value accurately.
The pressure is 29.9 inHg
